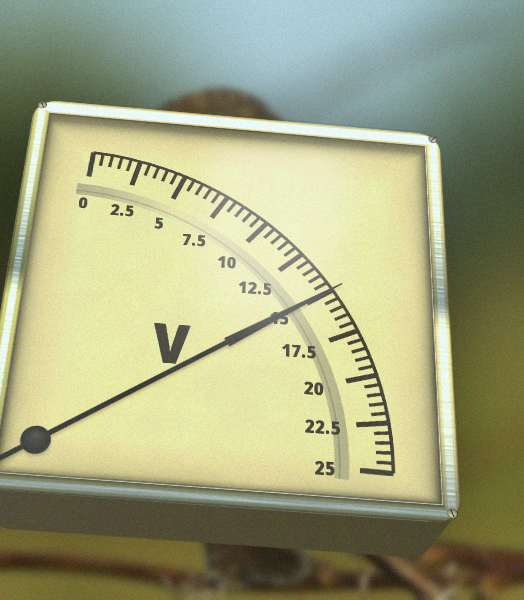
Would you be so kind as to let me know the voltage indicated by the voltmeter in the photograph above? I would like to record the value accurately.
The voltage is 15 V
